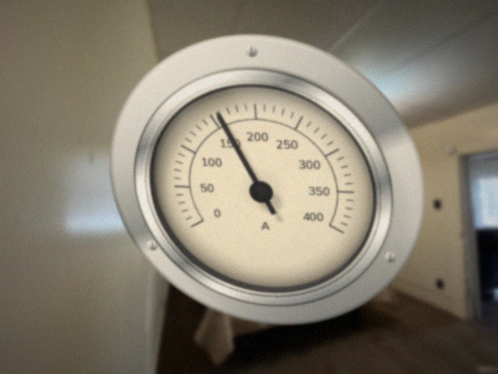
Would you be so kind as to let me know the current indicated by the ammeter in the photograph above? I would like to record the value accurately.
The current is 160 A
